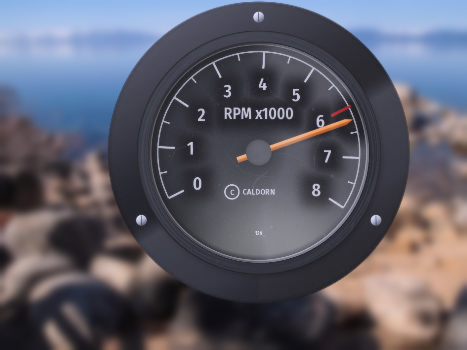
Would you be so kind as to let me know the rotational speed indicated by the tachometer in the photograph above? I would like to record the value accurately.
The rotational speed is 6250 rpm
